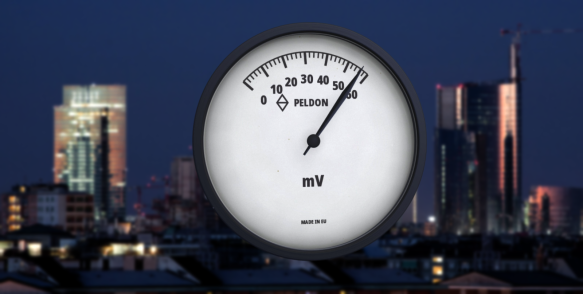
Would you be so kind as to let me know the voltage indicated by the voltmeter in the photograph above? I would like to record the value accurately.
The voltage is 56 mV
